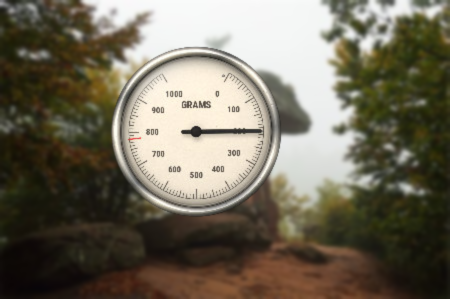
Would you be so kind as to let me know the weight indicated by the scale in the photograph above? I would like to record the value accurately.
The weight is 200 g
